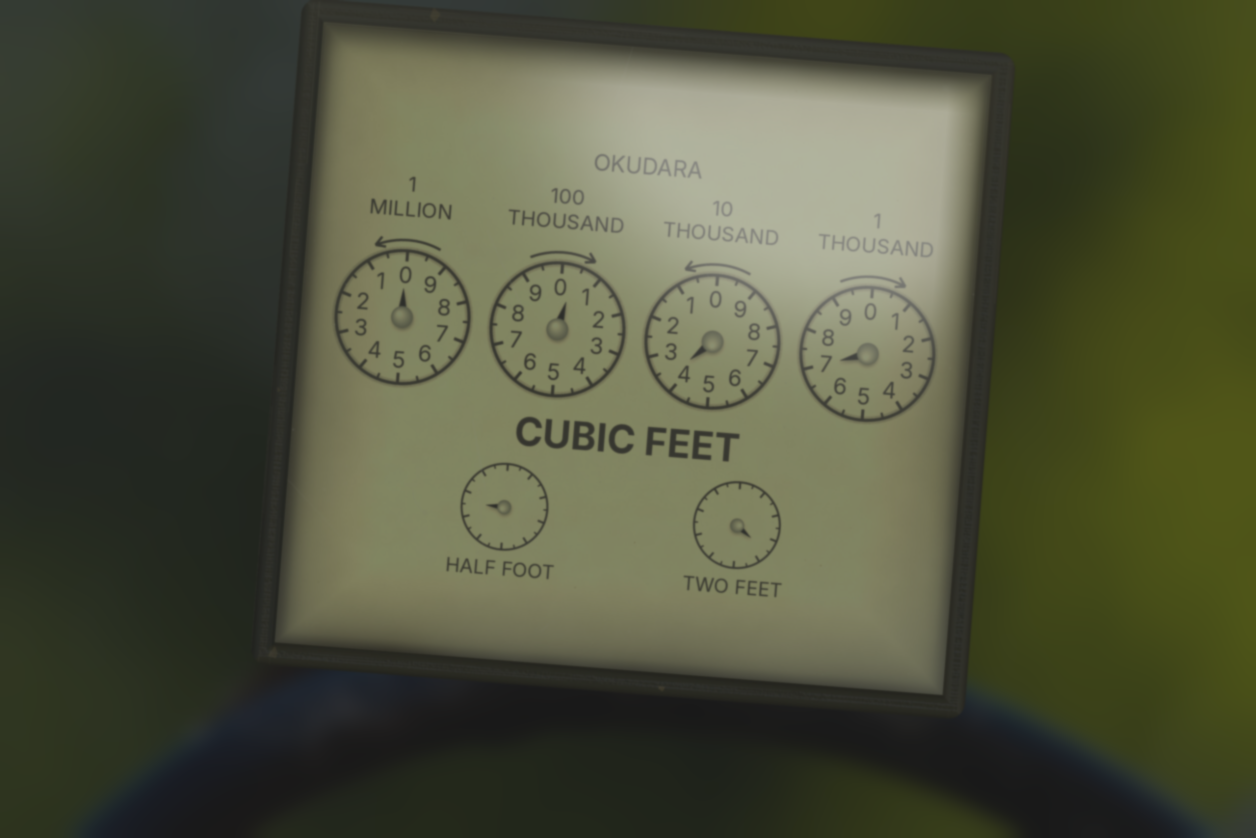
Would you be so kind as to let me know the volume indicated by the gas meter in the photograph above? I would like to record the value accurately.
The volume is 3700 ft³
